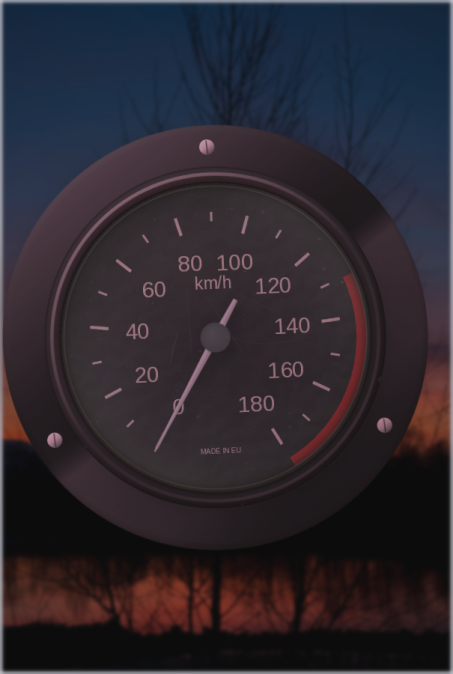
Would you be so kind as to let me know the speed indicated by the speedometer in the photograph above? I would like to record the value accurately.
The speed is 0 km/h
